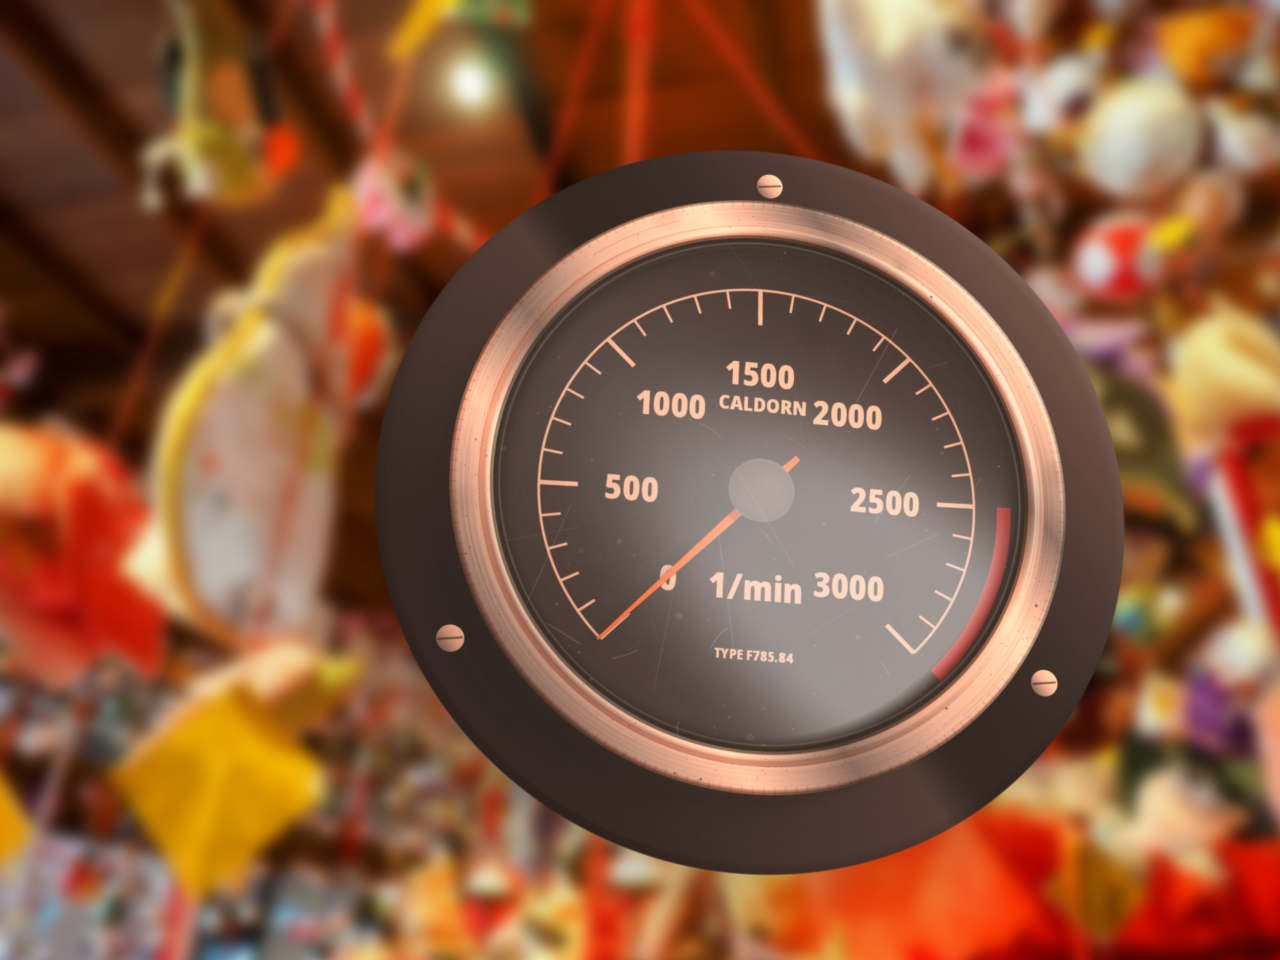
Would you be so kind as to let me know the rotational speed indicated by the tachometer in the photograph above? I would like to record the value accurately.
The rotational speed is 0 rpm
